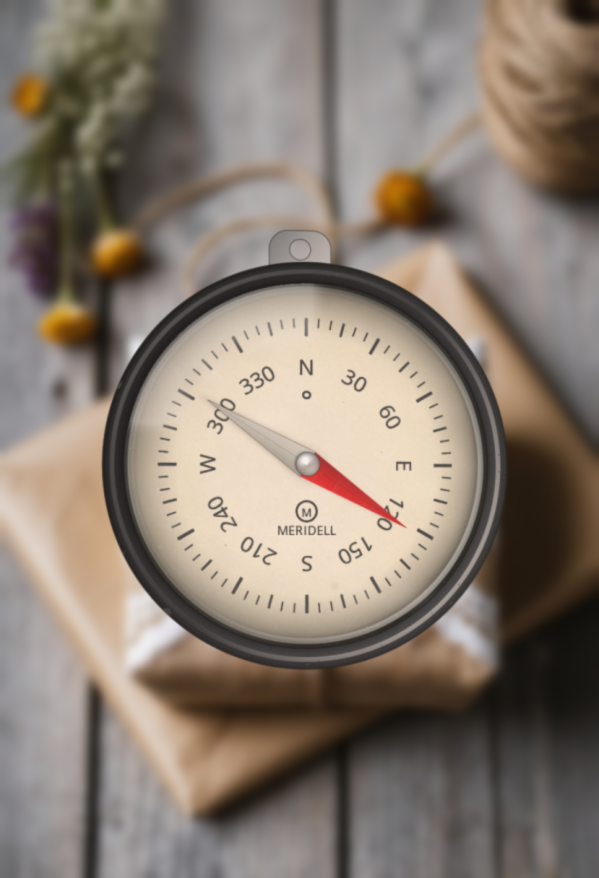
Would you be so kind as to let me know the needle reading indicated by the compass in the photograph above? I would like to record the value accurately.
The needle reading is 122.5 °
